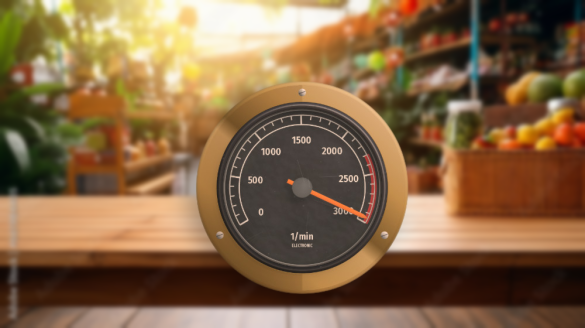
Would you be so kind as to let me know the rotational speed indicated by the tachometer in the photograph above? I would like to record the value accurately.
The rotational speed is 2950 rpm
